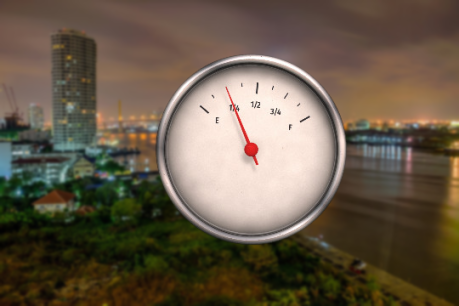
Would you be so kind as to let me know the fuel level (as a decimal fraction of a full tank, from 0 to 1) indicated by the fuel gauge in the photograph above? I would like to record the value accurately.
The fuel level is 0.25
